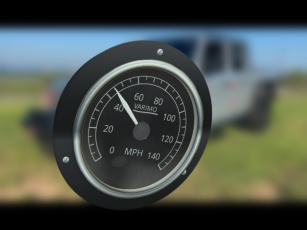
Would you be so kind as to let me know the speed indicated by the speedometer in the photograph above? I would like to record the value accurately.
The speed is 45 mph
